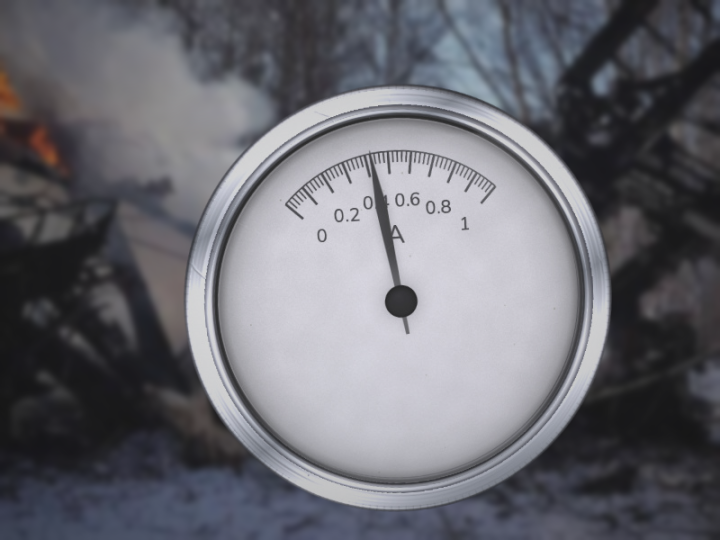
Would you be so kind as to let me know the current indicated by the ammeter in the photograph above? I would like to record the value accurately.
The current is 0.42 A
